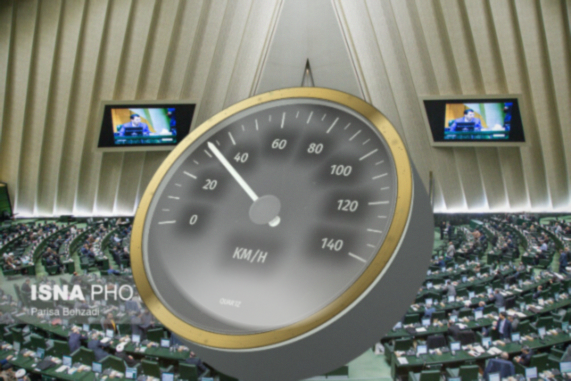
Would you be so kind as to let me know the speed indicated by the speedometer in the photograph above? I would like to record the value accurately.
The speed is 32.5 km/h
